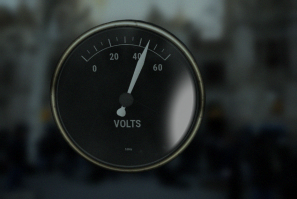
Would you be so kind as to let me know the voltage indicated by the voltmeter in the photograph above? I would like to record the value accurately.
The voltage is 45 V
